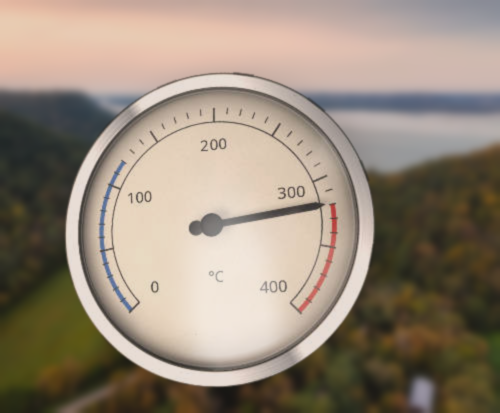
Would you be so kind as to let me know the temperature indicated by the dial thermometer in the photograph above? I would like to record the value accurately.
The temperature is 320 °C
